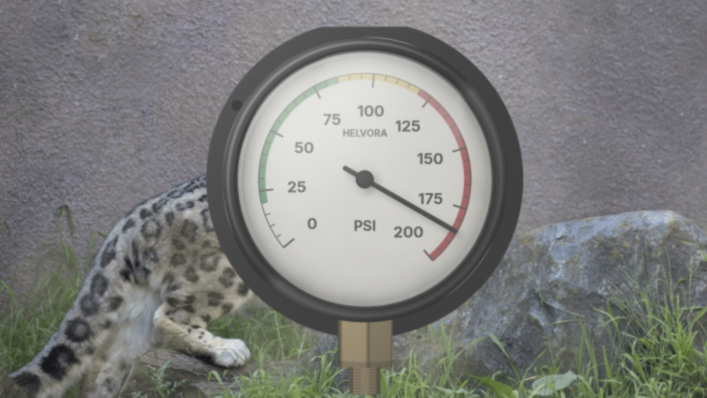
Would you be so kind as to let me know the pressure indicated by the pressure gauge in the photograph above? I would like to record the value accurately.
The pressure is 185 psi
